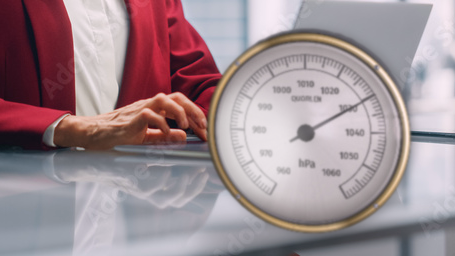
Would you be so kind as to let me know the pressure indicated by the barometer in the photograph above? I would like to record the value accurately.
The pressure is 1030 hPa
